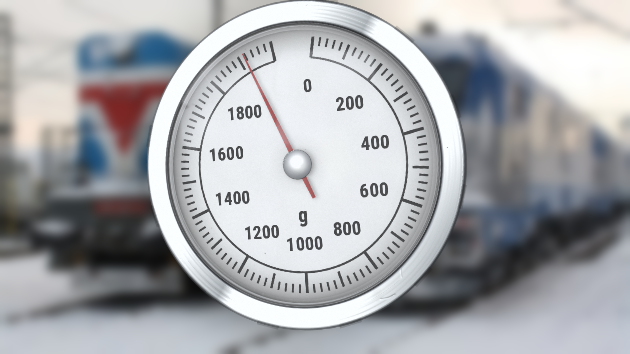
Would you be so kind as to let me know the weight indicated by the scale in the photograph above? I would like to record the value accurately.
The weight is 1920 g
